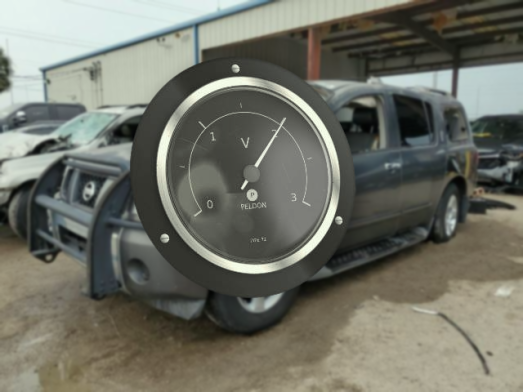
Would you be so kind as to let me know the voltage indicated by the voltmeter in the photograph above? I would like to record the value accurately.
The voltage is 2 V
